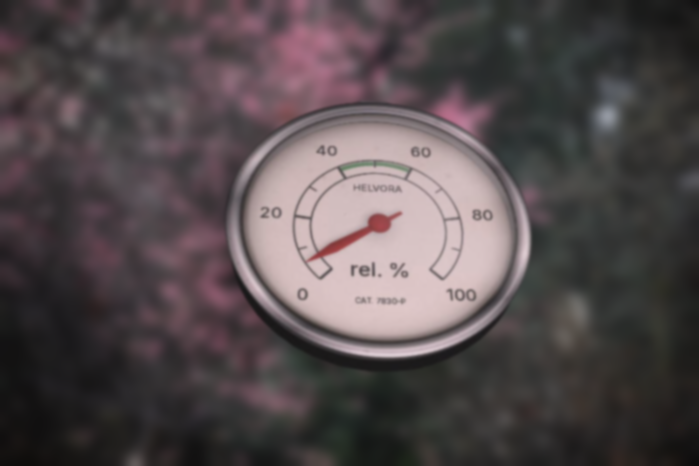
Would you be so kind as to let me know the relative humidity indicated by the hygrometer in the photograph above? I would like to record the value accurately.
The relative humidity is 5 %
